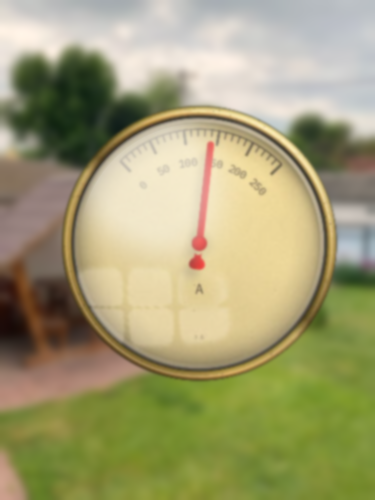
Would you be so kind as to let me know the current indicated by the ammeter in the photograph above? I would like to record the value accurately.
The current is 140 A
